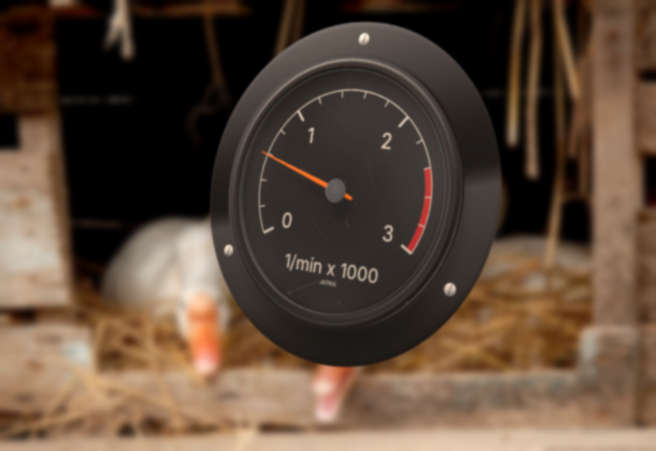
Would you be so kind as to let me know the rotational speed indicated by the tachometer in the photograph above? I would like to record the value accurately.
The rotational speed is 600 rpm
